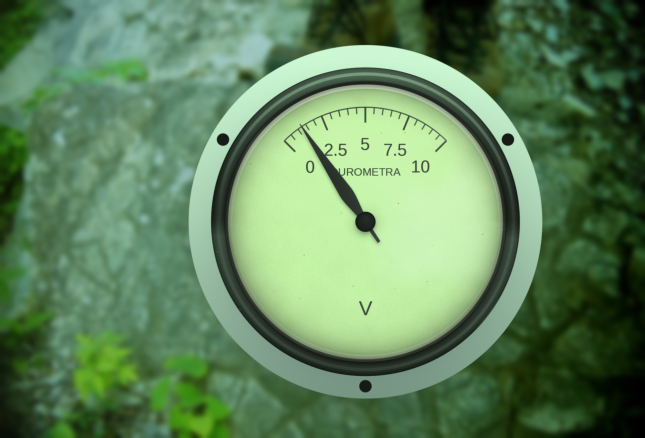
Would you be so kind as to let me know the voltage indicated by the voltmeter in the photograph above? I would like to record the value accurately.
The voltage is 1.25 V
